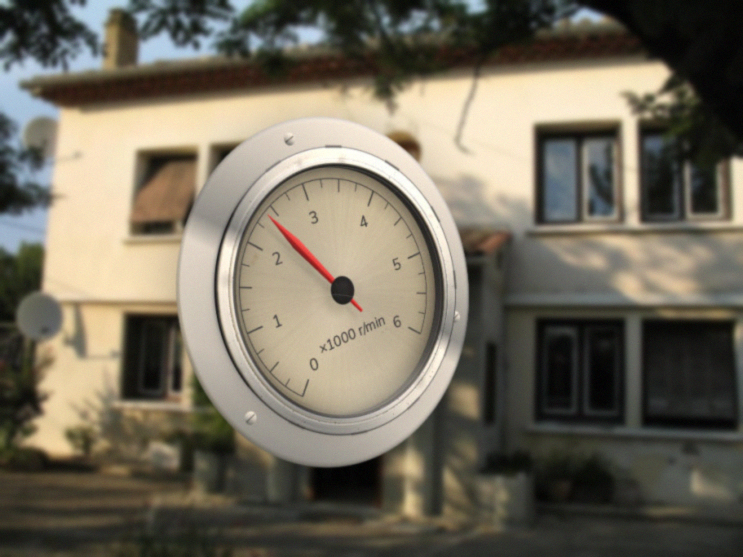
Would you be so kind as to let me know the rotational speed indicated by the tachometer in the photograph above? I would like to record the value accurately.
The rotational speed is 2375 rpm
